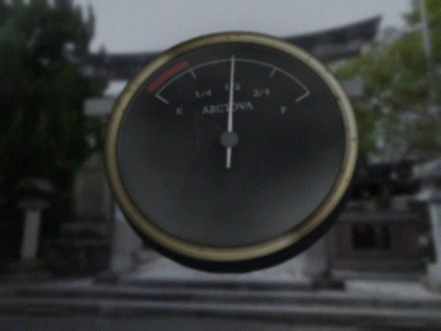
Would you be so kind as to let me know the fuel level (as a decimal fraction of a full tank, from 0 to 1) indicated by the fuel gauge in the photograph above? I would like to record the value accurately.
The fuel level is 0.5
